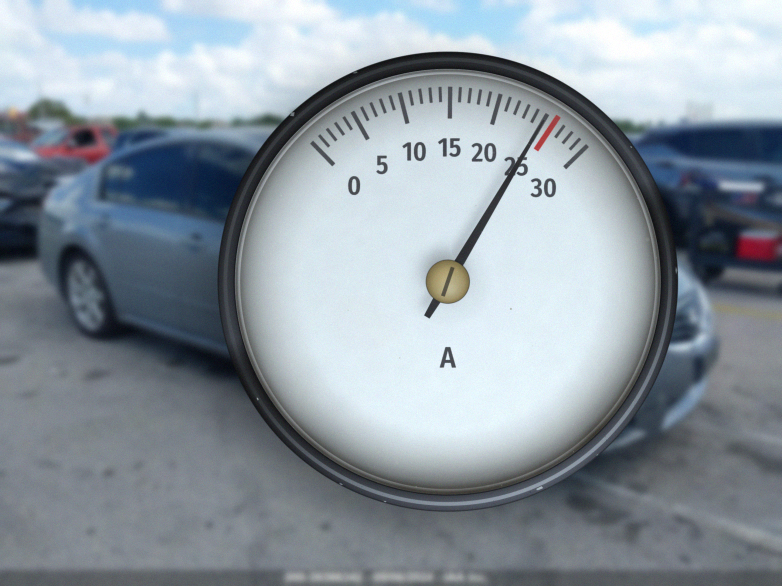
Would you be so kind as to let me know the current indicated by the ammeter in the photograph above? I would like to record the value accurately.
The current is 25 A
